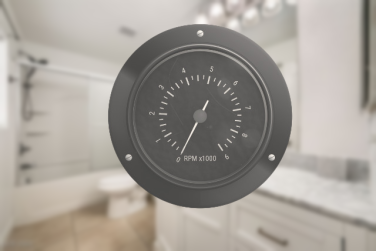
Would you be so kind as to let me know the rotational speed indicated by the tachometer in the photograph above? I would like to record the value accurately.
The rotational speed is 0 rpm
